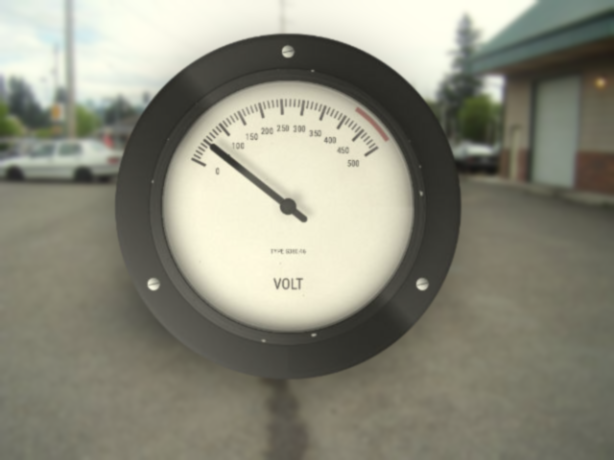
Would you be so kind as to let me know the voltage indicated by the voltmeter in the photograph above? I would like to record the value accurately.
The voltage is 50 V
